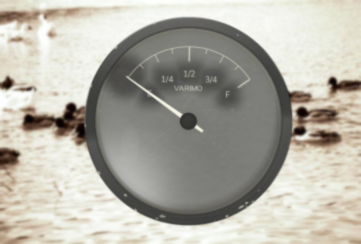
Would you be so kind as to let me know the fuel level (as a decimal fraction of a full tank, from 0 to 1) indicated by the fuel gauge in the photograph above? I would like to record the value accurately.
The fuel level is 0
